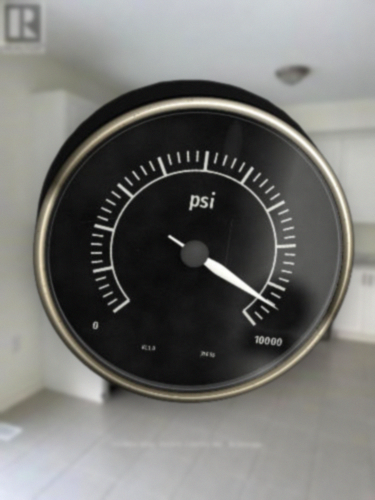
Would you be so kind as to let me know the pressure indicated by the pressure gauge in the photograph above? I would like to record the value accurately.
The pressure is 9400 psi
